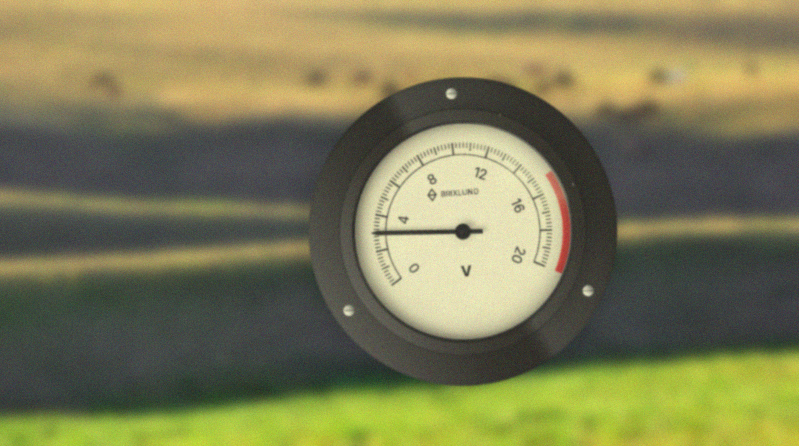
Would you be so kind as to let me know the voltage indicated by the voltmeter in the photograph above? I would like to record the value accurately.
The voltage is 3 V
